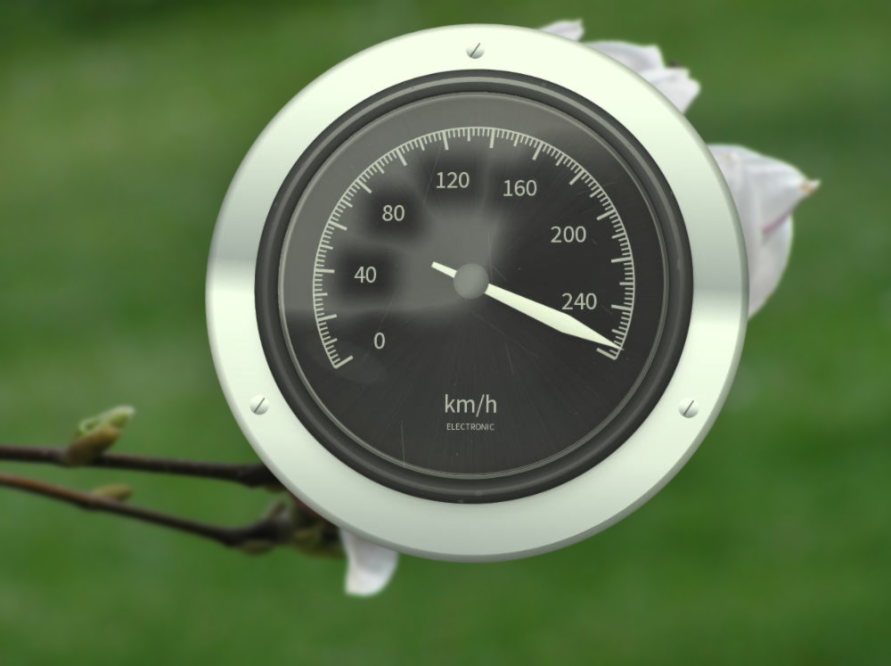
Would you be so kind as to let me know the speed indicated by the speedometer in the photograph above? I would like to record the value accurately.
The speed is 256 km/h
